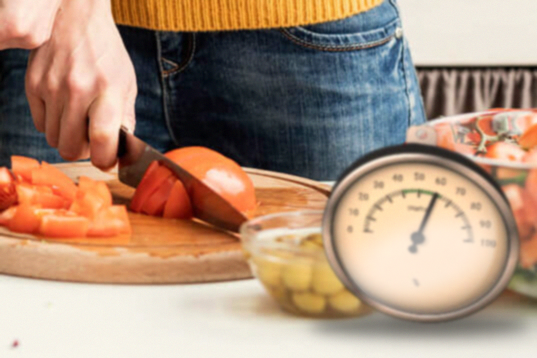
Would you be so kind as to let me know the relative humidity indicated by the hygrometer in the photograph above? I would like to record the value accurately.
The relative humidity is 60 %
